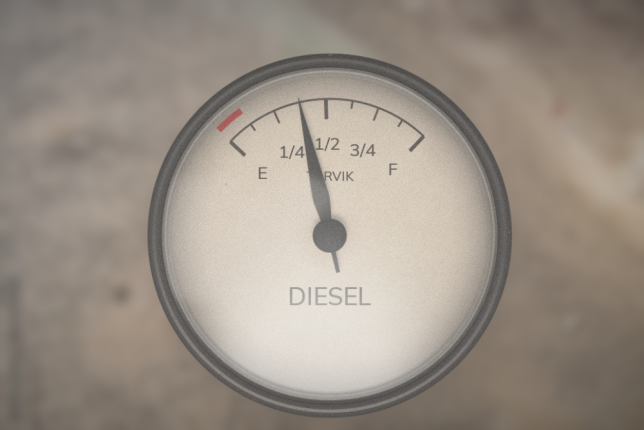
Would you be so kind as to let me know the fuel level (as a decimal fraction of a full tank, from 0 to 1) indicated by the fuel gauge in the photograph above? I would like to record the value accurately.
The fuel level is 0.375
